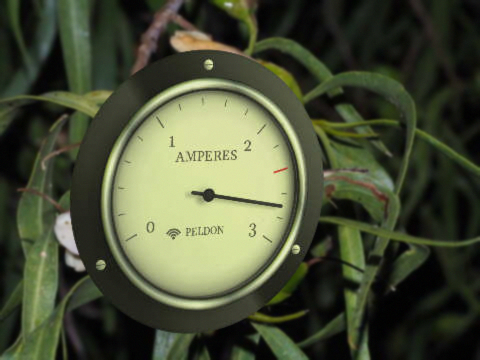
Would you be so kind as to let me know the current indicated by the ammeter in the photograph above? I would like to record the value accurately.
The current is 2.7 A
